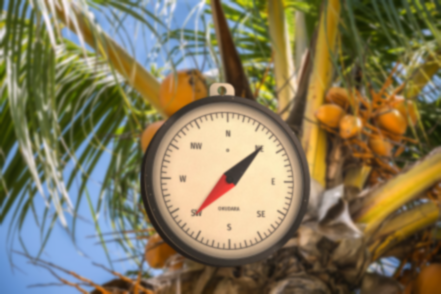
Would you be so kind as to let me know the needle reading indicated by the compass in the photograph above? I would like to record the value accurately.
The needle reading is 225 °
